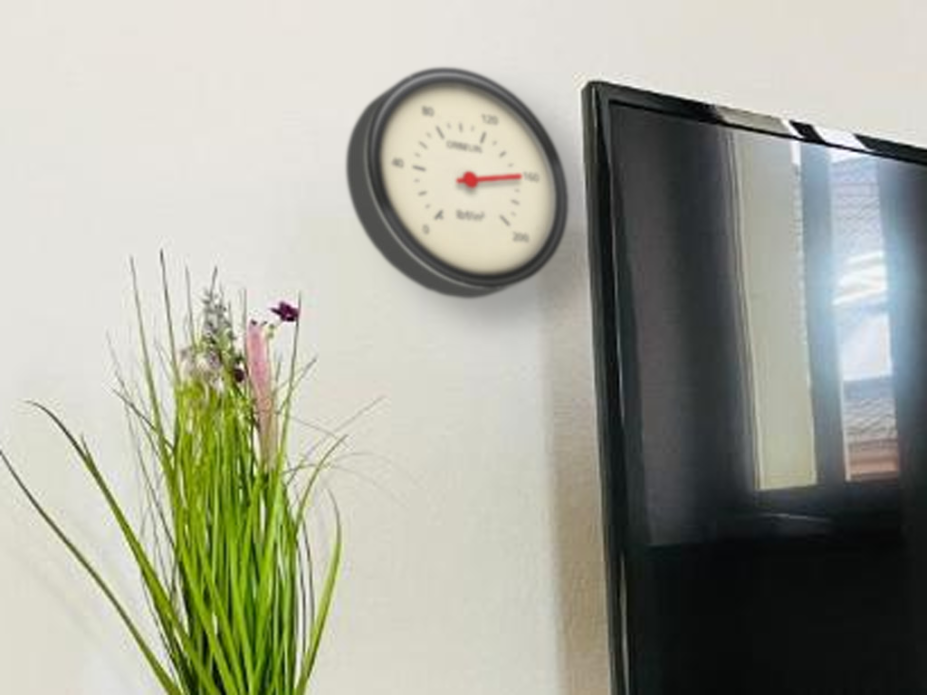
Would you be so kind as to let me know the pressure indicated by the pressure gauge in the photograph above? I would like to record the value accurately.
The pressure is 160 psi
